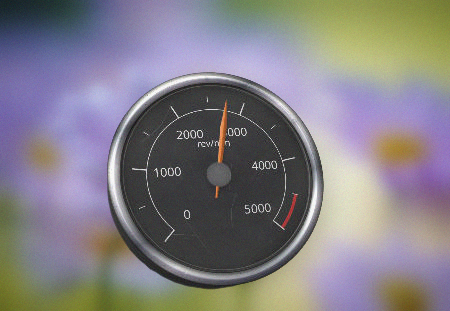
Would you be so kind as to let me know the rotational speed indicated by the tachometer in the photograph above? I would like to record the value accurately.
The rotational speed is 2750 rpm
